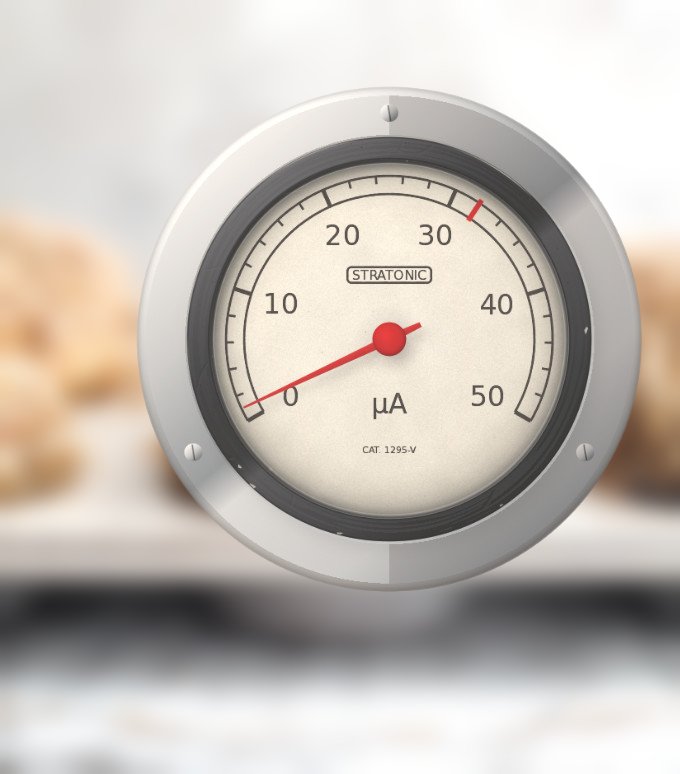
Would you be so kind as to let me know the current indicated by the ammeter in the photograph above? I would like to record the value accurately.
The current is 1 µA
